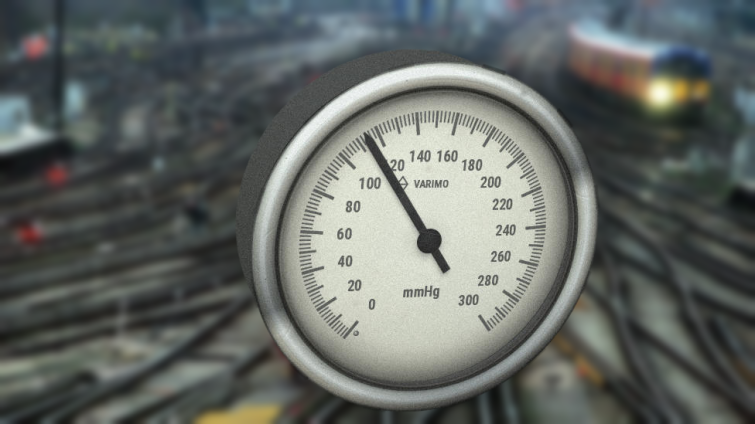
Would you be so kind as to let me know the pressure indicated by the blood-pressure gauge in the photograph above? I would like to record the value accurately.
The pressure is 114 mmHg
